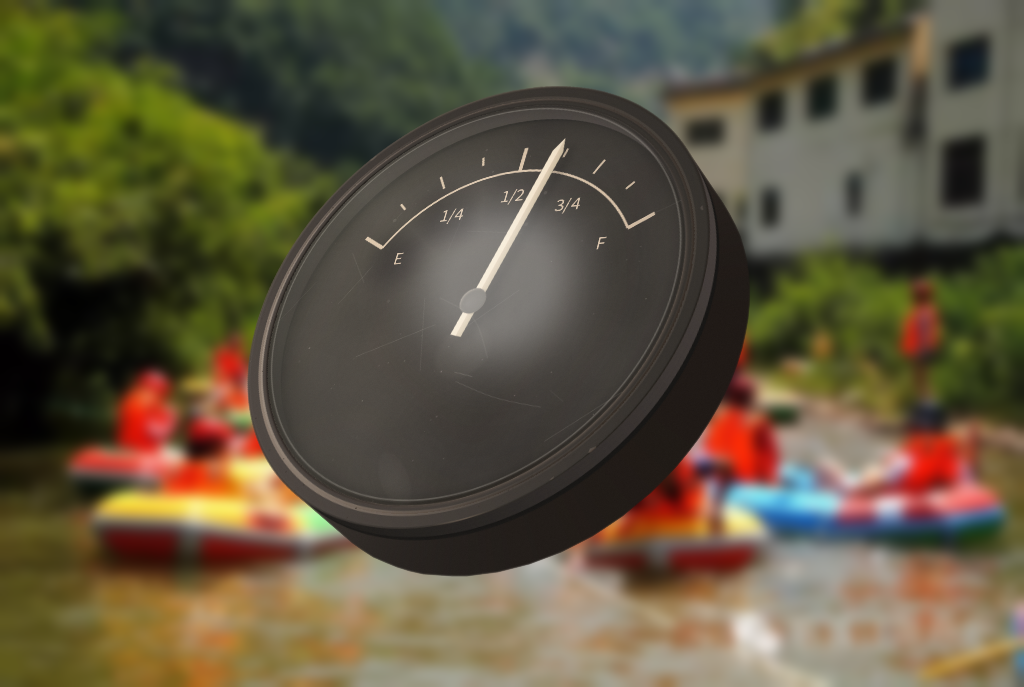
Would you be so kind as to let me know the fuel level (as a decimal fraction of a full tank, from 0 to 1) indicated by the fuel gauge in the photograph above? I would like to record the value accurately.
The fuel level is 0.625
